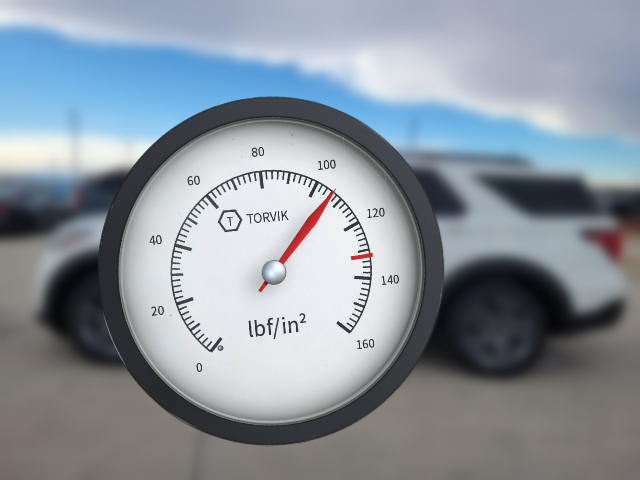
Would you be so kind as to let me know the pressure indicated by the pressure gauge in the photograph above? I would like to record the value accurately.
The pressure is 106 psi
